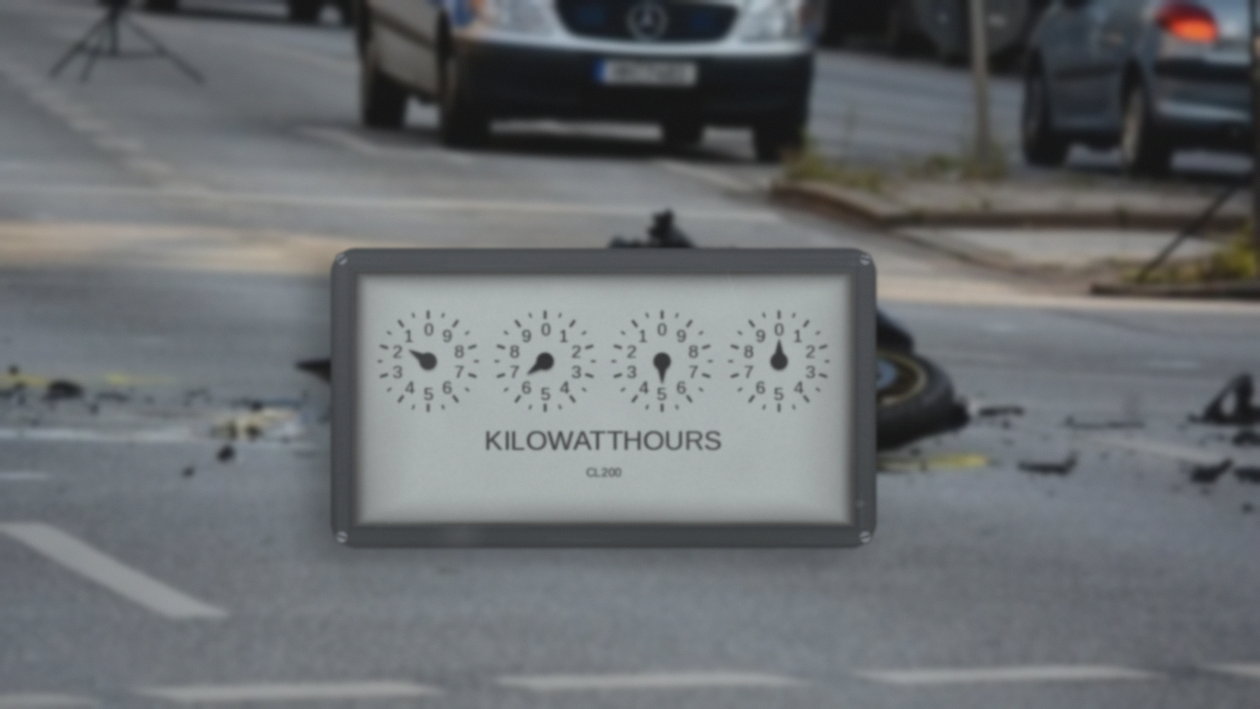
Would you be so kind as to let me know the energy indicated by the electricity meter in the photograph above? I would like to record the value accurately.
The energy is 1650 kWh
